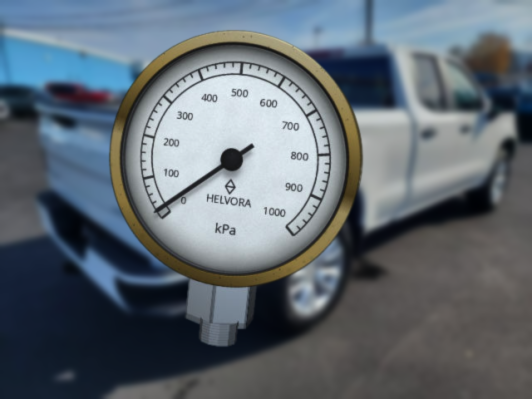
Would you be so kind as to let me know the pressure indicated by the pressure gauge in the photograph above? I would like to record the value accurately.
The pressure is 20 kPa
